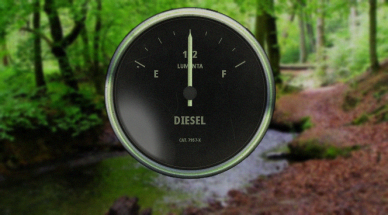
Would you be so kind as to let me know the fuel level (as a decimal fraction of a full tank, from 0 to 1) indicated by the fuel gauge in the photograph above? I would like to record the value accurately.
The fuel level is 0.5
